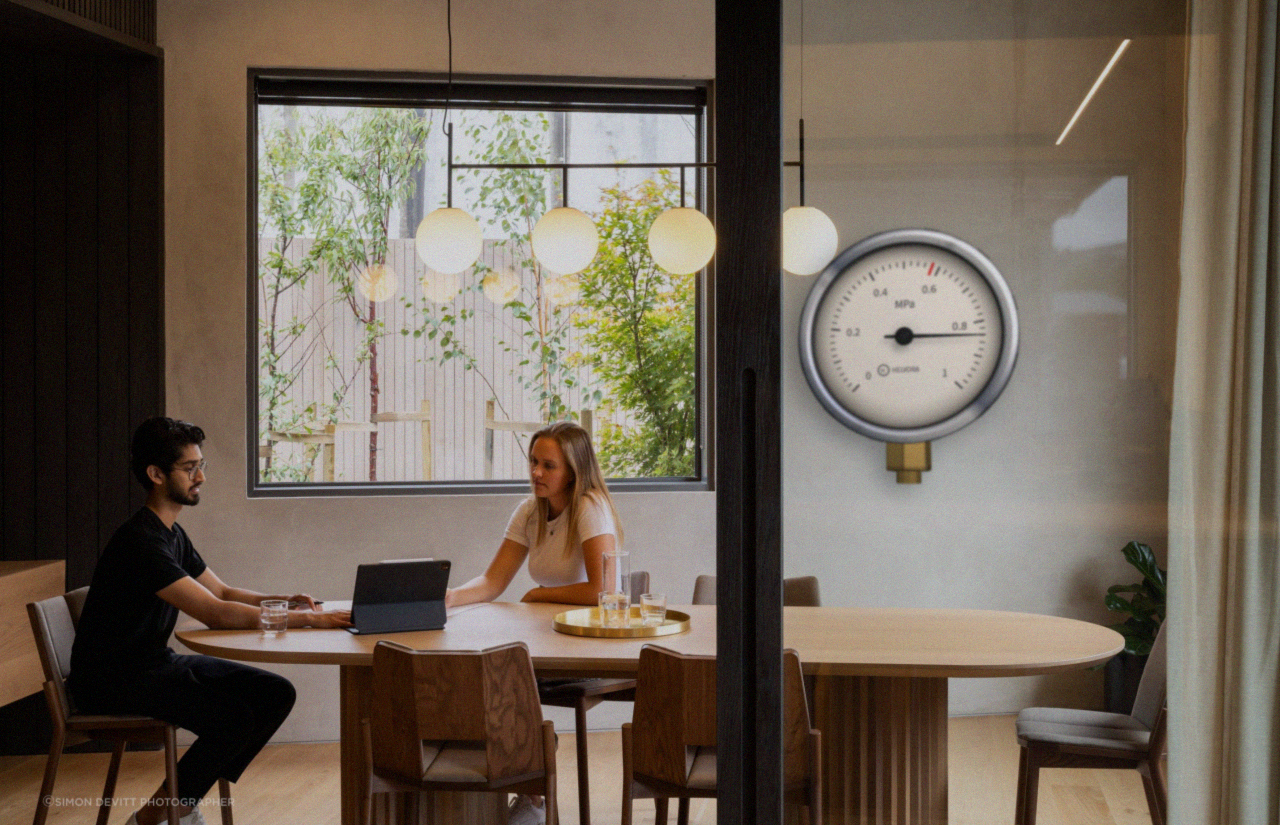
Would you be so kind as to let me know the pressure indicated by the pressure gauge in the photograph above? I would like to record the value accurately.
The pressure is 0.84 MPa
